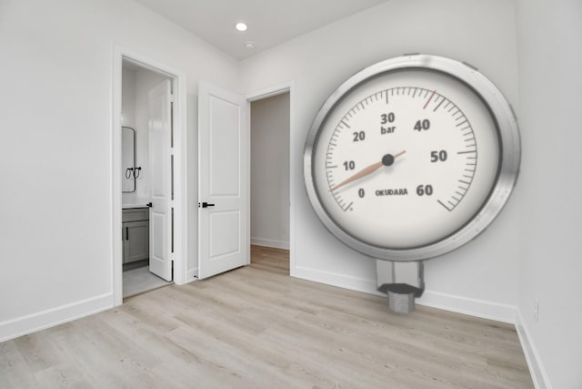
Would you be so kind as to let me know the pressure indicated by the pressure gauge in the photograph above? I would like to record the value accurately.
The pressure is 5 bar
